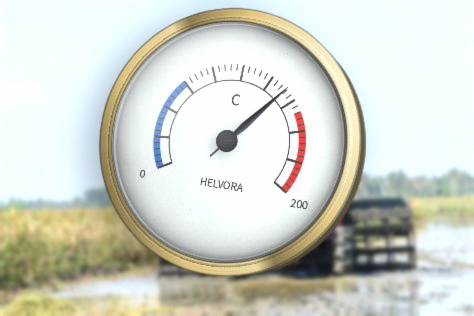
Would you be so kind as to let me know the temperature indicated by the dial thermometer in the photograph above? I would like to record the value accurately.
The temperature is 132 °C
